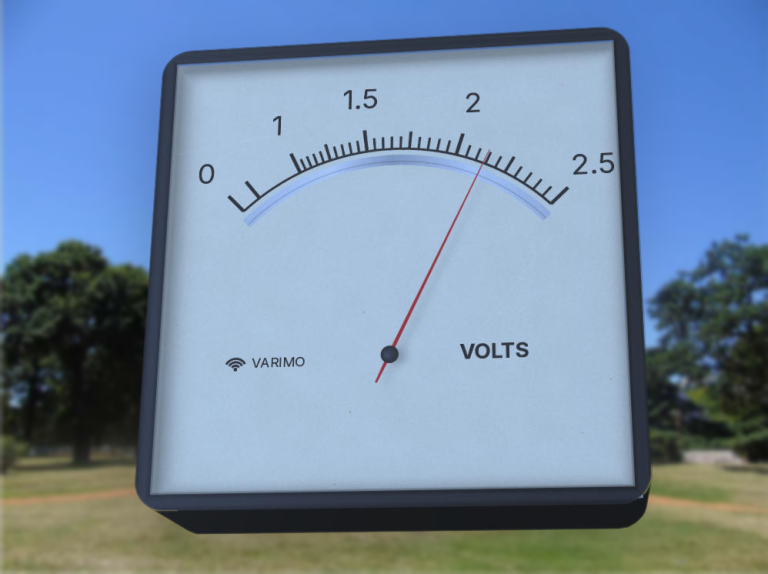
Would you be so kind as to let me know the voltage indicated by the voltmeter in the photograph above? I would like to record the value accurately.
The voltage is 2.15 V
